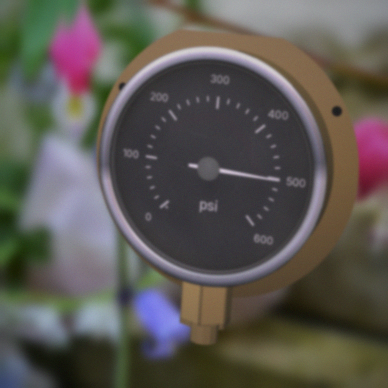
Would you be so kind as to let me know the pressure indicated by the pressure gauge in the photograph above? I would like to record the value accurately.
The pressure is 500 psi
